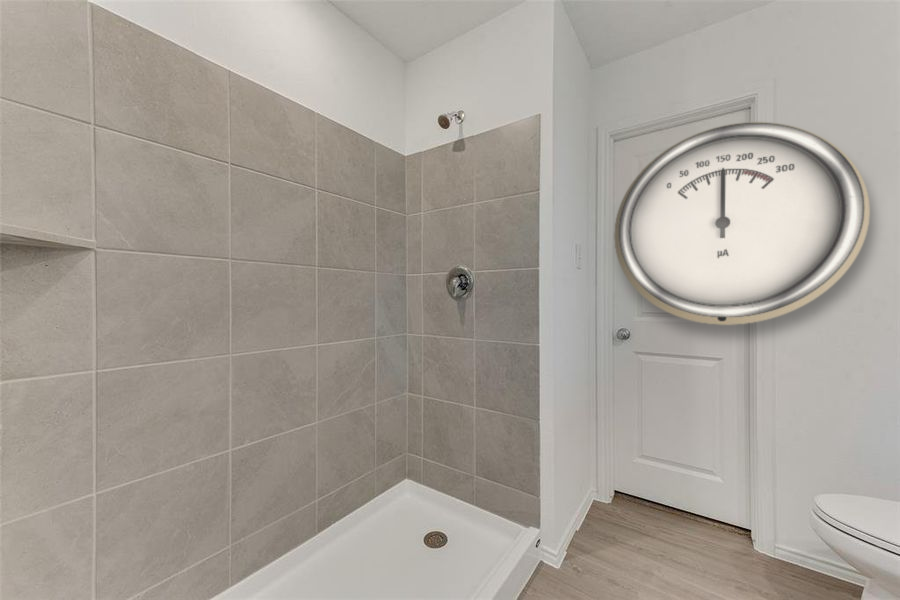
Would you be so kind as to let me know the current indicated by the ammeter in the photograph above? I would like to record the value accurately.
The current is 150 µA
